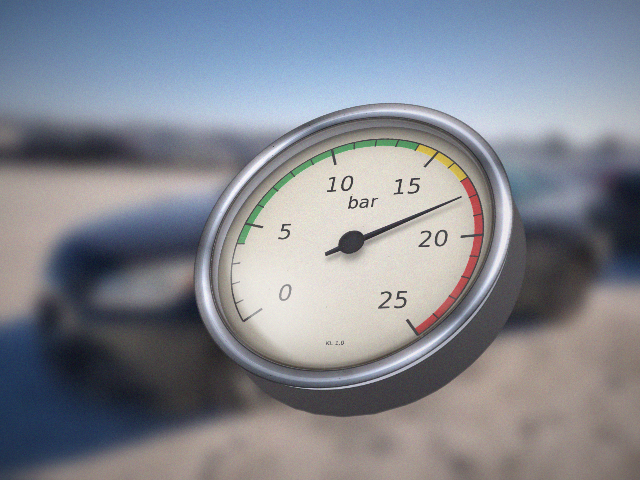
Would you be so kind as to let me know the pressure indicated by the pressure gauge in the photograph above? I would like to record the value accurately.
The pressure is 18 bar
